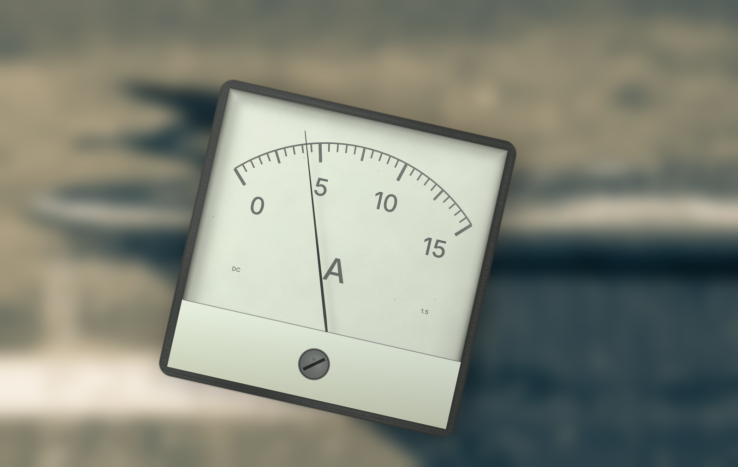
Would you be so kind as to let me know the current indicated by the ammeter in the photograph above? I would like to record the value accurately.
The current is 4.25 A
